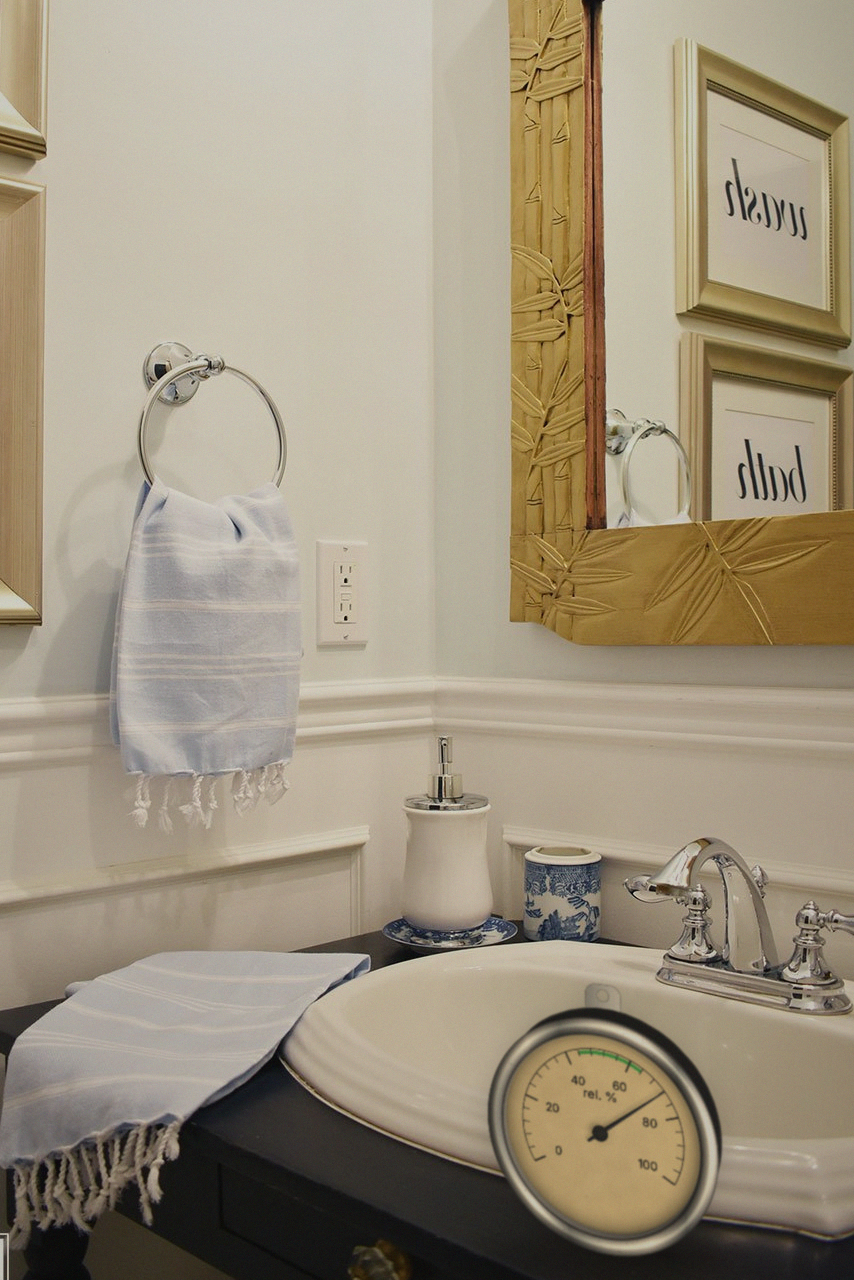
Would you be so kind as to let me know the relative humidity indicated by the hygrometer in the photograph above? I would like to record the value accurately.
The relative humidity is 72 %
